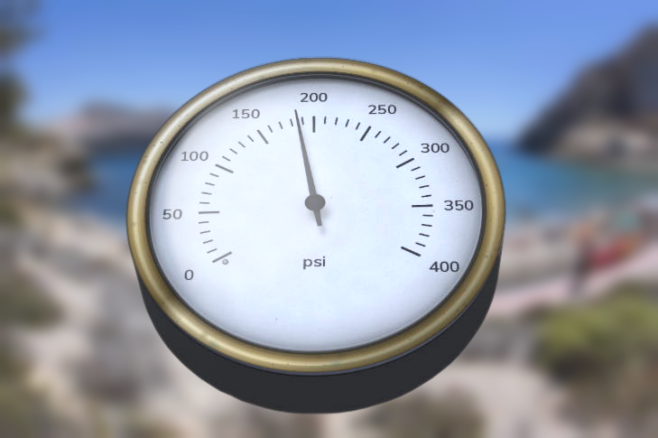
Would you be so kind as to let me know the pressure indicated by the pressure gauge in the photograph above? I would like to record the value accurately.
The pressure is 185 psi
